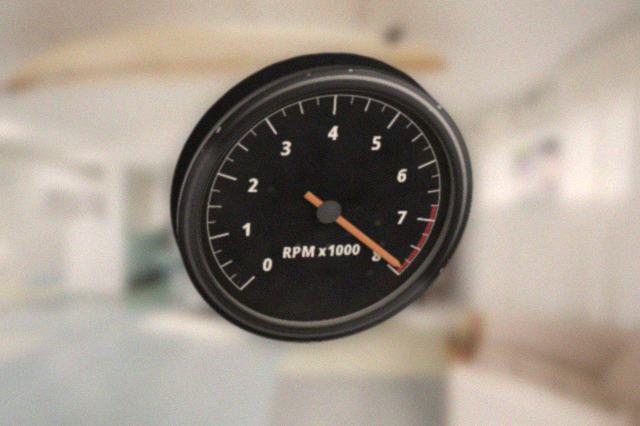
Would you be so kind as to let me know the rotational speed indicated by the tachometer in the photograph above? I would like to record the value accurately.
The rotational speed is 7875 rpm
